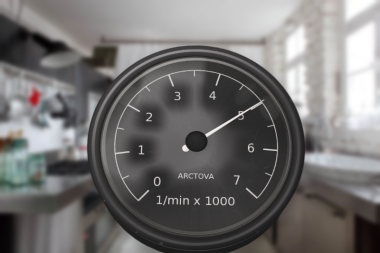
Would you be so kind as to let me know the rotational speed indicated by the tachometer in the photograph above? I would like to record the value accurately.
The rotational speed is 5000 rpm
